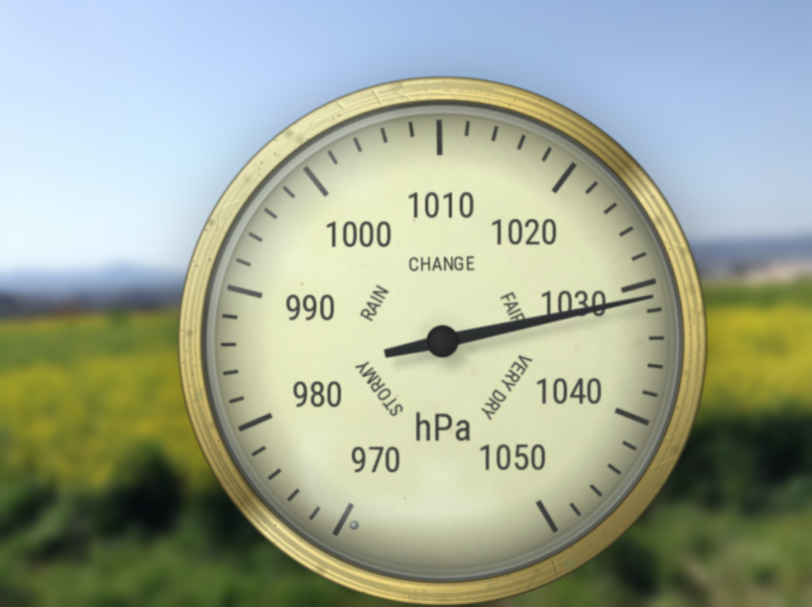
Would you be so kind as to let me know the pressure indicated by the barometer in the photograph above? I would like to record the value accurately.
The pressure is 1031 hPa
